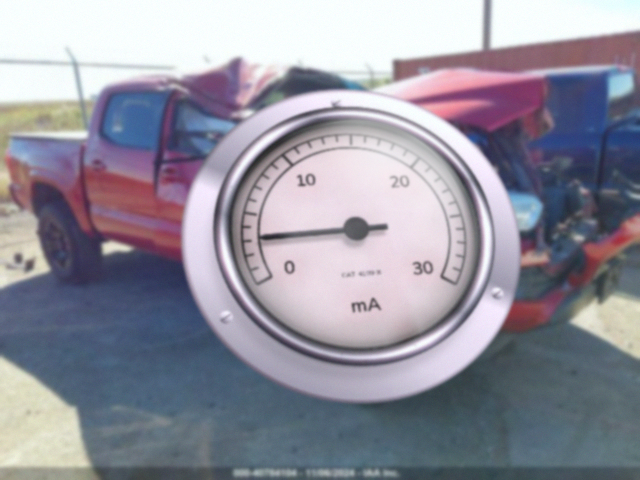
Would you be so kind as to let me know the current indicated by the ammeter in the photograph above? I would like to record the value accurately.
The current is 3 mA
